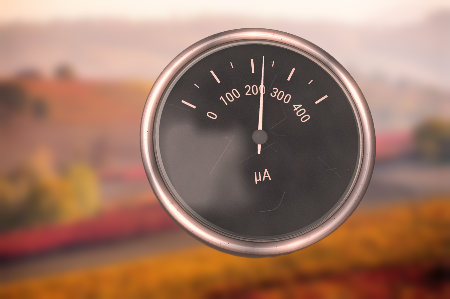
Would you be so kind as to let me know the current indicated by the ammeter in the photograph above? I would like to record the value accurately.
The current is 225 µA
